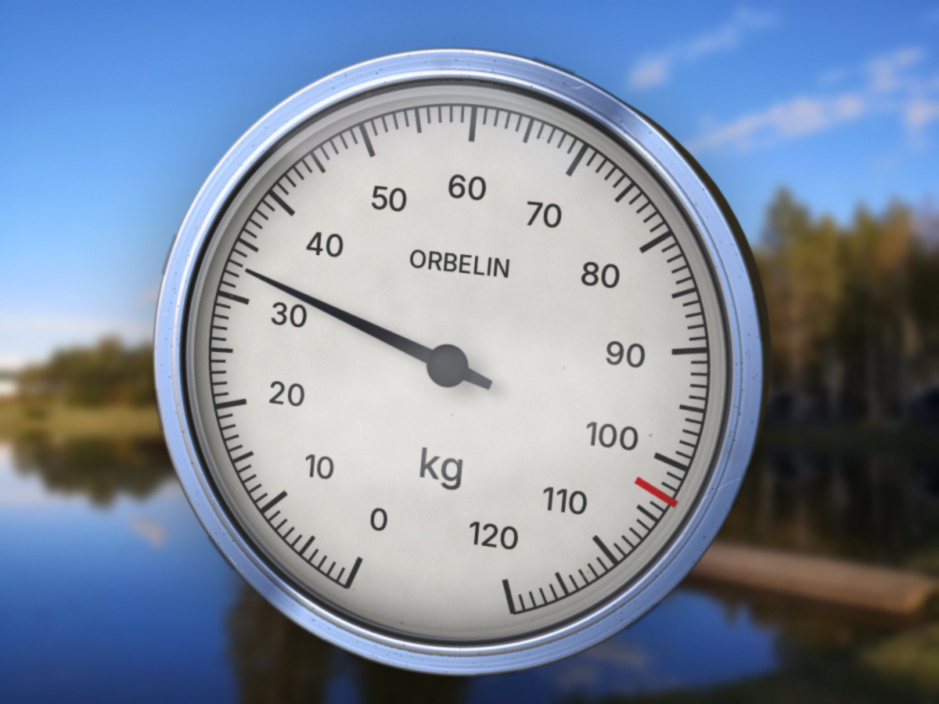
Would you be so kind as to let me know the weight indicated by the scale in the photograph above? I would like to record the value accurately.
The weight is 33 kg
